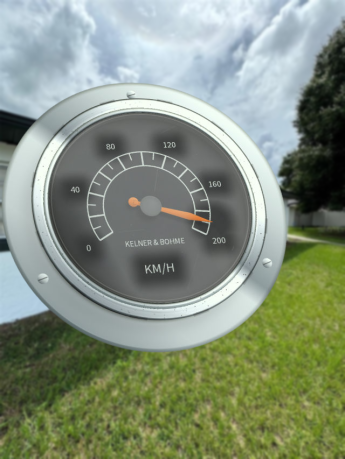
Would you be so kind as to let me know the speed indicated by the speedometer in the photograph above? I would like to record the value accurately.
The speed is 190 km/h
